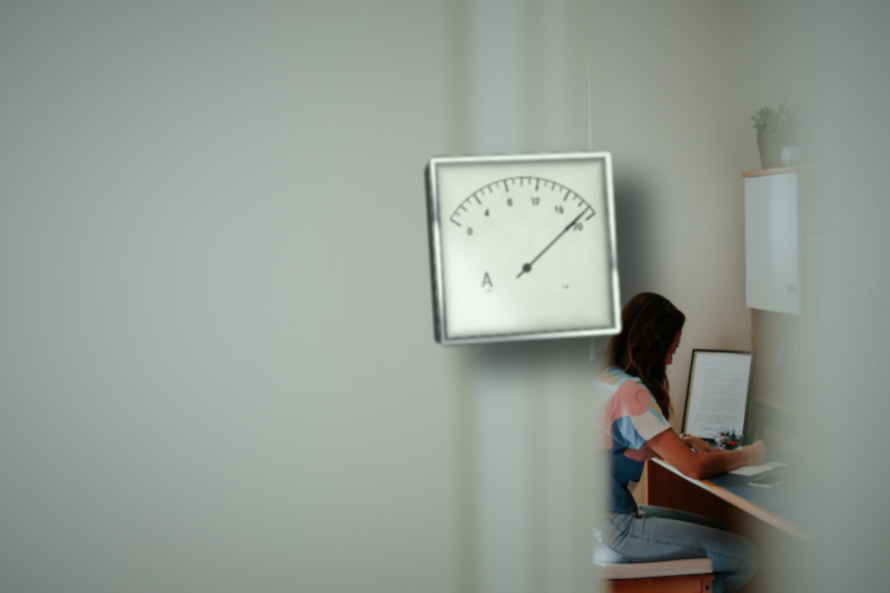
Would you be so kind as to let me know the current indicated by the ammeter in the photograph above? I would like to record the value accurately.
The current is 19 A
